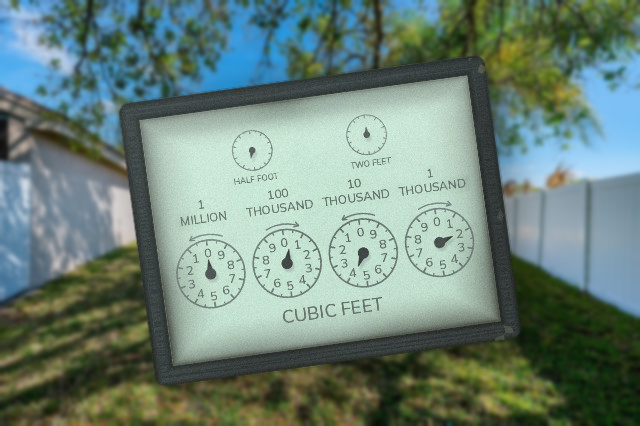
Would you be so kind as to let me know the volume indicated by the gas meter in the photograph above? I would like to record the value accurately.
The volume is 4200 ft³
